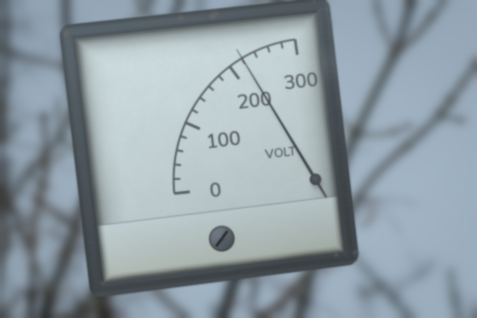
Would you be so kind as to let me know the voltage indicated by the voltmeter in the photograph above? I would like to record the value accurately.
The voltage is 220 V
